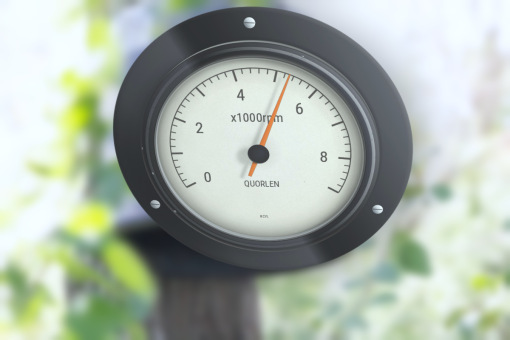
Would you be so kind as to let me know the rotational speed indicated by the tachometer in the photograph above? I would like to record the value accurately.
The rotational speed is 5300 rpm
